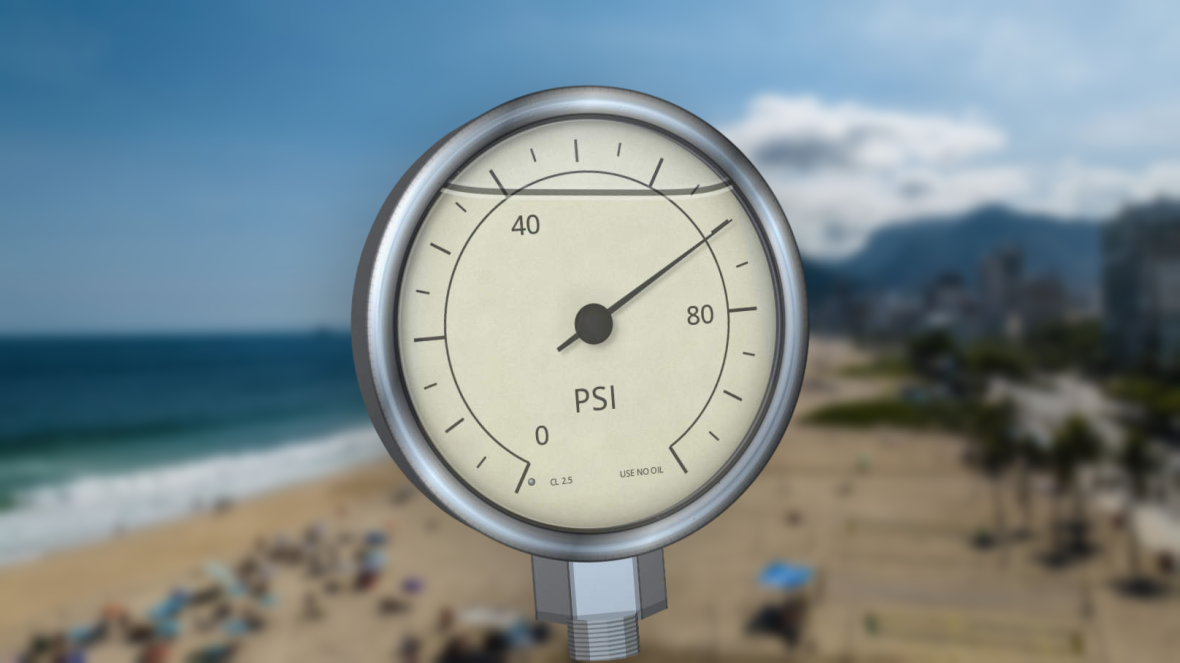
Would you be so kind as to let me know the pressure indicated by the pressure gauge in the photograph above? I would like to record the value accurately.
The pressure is 70 psi
